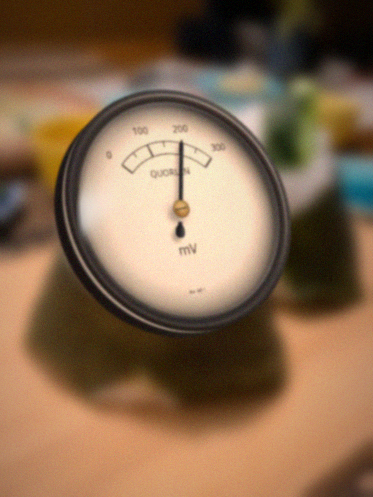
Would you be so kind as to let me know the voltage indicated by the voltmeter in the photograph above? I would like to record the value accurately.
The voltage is 200 mV
